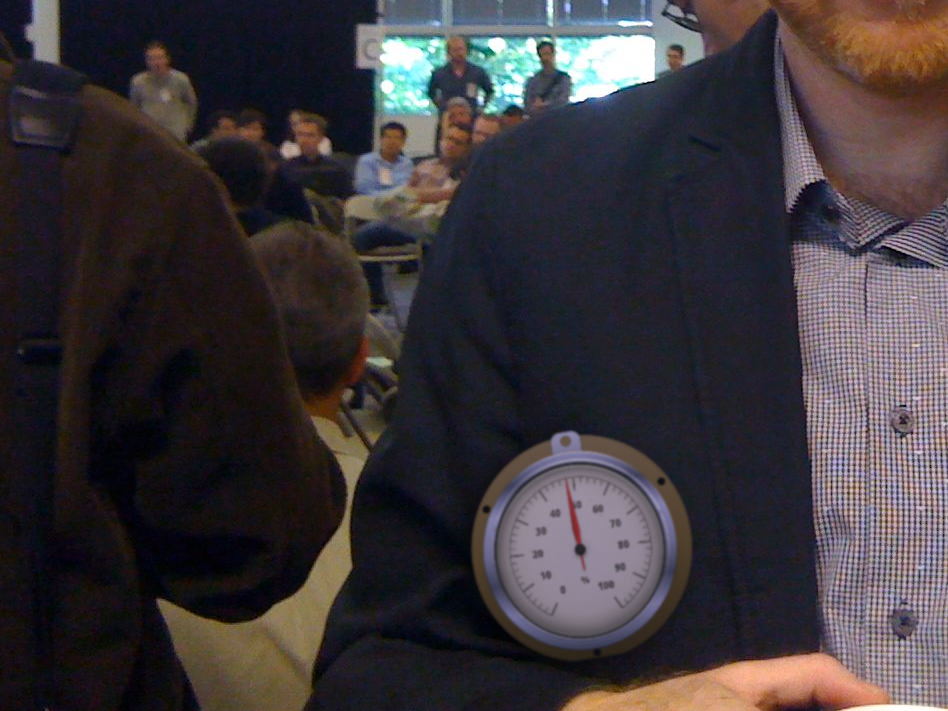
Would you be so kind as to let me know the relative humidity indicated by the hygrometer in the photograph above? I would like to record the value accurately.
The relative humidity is 48 %
